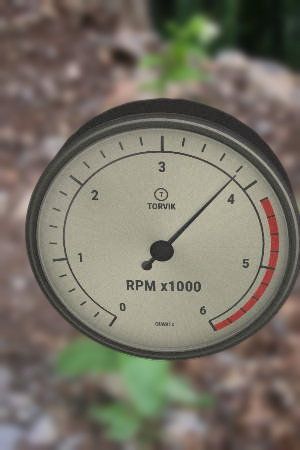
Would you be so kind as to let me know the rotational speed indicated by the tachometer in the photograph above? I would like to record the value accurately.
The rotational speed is 3800 rpm
